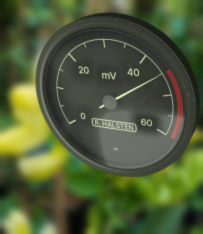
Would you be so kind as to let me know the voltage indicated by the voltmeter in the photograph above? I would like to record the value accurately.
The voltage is 45 mV
